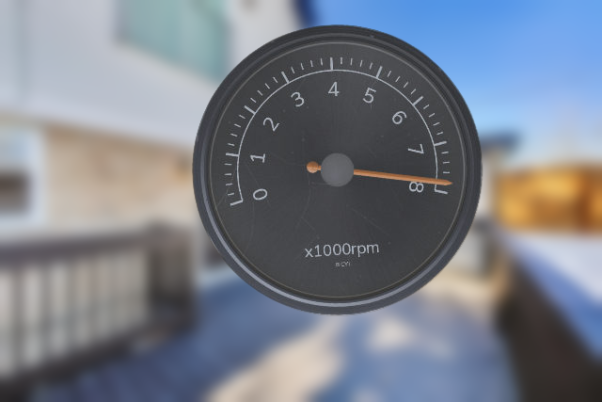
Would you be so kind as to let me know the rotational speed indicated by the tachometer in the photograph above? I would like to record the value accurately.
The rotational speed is 7800 rpm
